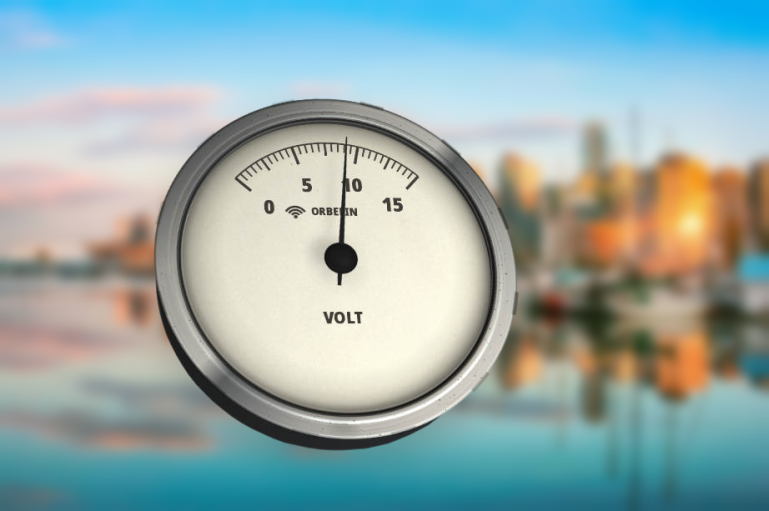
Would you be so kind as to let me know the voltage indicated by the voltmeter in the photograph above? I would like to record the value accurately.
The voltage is 9 V
